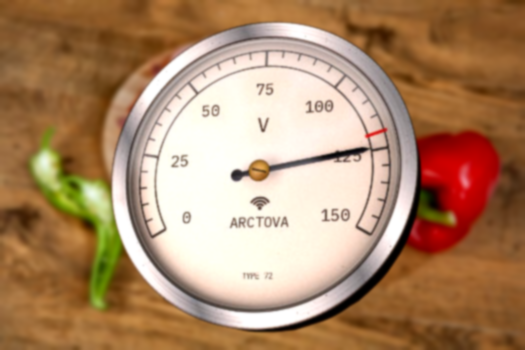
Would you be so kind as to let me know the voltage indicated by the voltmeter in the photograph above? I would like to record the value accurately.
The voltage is 125 V
